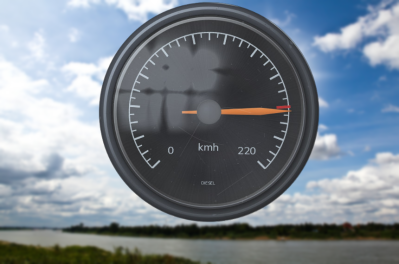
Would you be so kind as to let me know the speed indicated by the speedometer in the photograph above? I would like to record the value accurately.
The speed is 182.5 km/h
